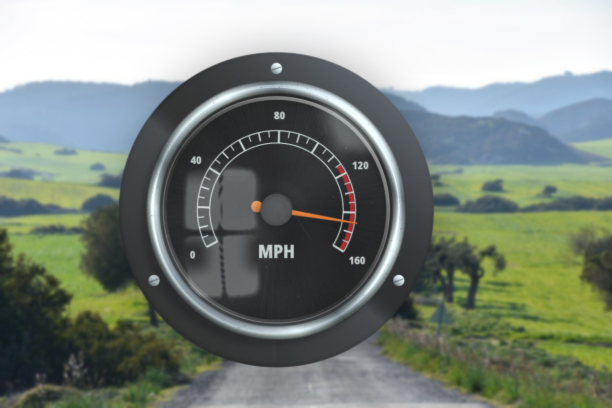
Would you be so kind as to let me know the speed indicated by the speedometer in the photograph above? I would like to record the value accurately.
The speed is 145 mph
